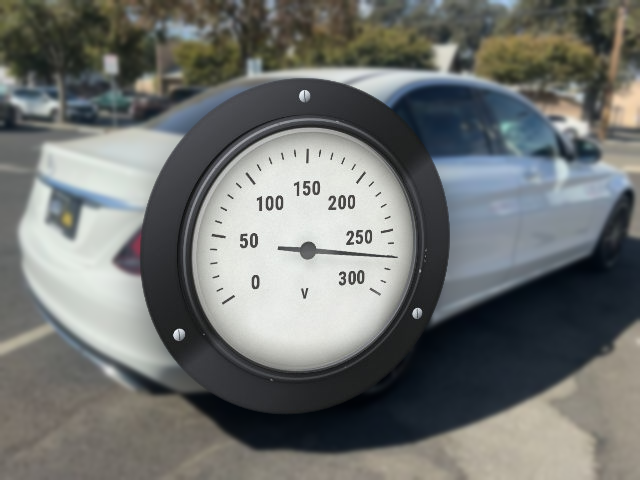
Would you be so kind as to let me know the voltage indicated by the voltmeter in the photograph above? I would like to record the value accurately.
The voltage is 270 V
